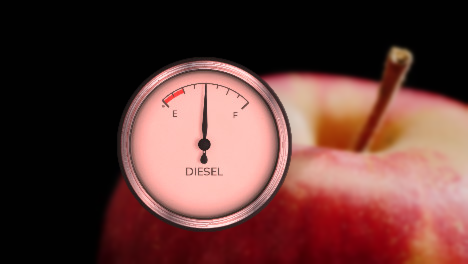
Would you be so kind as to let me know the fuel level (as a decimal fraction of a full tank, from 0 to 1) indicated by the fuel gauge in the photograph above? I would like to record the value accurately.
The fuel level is 0.5
